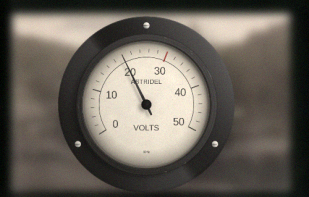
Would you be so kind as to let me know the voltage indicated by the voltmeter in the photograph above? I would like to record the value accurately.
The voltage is 20 V
